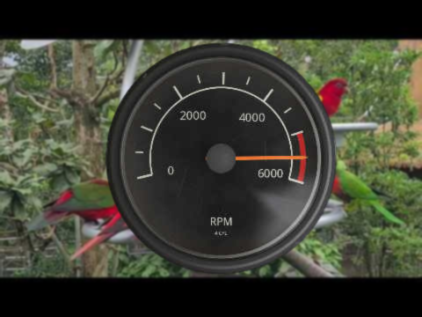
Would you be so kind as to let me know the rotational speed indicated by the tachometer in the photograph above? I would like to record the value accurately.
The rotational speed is 5500 rpm
